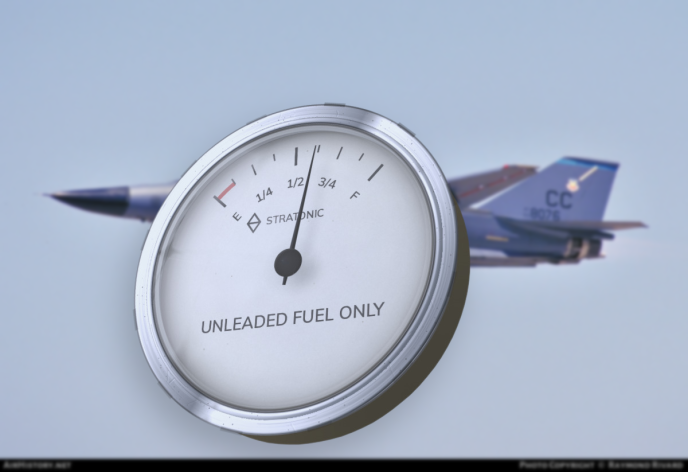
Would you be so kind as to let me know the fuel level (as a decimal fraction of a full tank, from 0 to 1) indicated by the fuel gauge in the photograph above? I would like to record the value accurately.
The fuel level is 0.625
